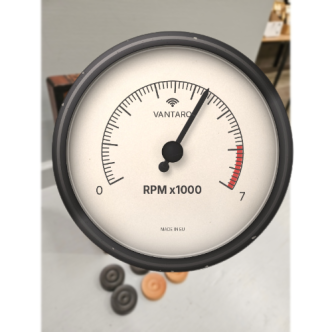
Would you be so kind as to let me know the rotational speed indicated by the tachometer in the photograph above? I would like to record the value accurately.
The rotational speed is 4300 rpm
